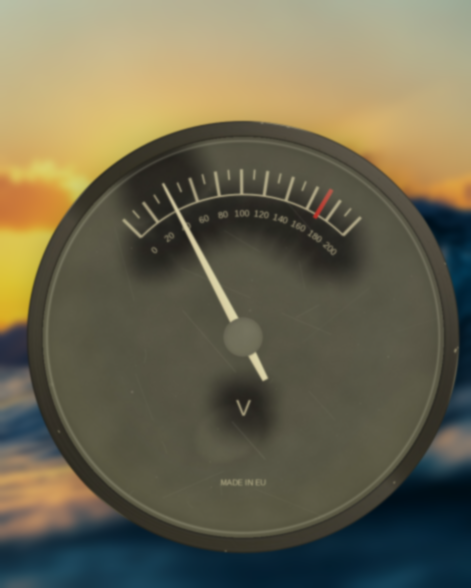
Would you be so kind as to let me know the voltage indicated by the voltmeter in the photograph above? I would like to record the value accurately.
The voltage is 40 V
